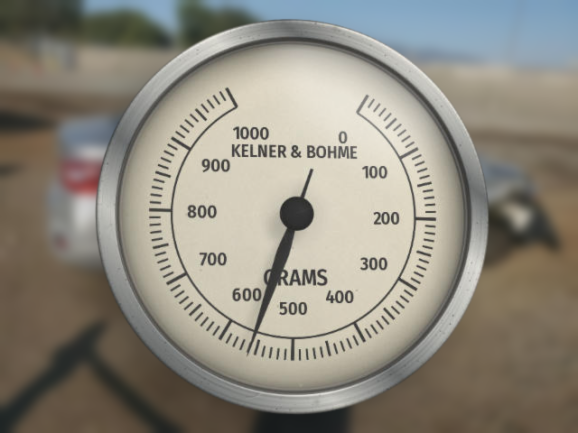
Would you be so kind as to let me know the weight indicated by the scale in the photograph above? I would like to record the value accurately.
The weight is 560 g
